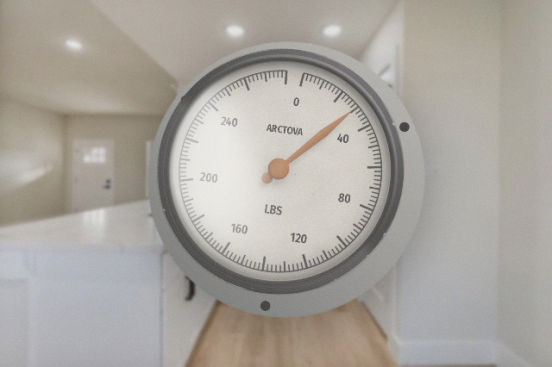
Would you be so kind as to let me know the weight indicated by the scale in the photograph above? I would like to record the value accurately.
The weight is 30 lb
